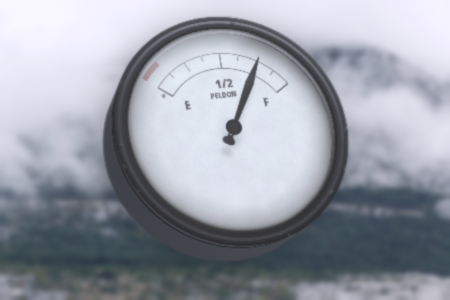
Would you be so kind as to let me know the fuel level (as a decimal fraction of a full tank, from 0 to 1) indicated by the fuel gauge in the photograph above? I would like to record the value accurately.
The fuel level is 0.75
